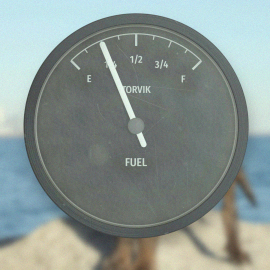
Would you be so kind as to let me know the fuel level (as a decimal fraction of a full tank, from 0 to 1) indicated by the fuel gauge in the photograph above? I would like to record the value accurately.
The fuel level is 0.25
